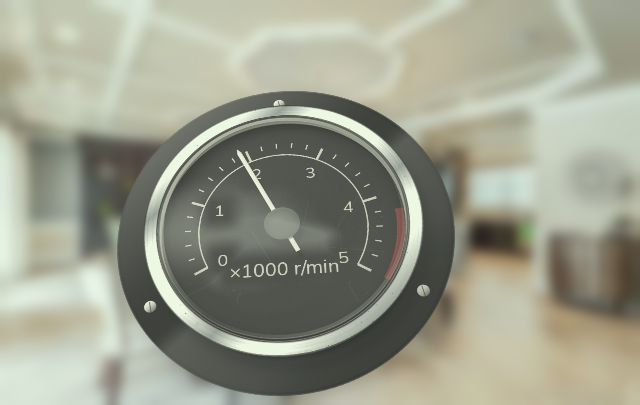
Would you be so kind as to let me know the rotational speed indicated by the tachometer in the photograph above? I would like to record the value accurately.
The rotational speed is 1900 rpm
